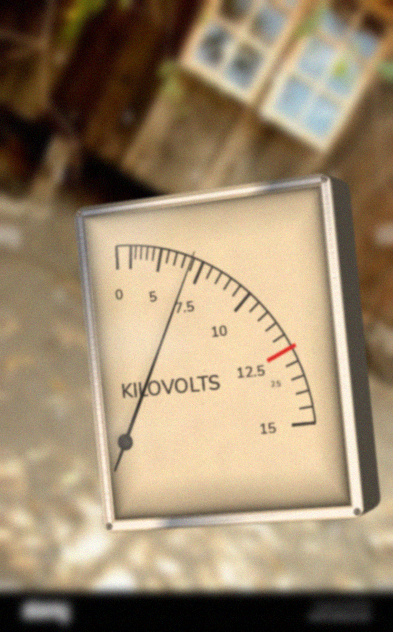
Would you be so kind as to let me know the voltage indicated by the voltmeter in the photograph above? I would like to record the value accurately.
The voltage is 7 kV
